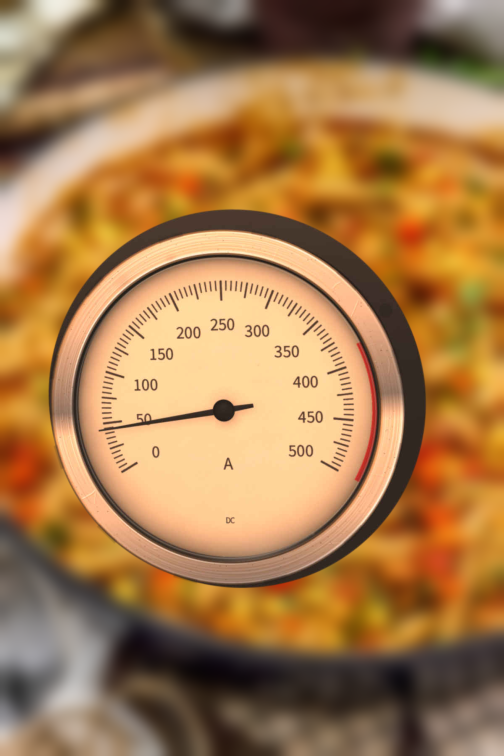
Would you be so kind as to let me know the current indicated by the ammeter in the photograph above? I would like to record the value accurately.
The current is 45 A
